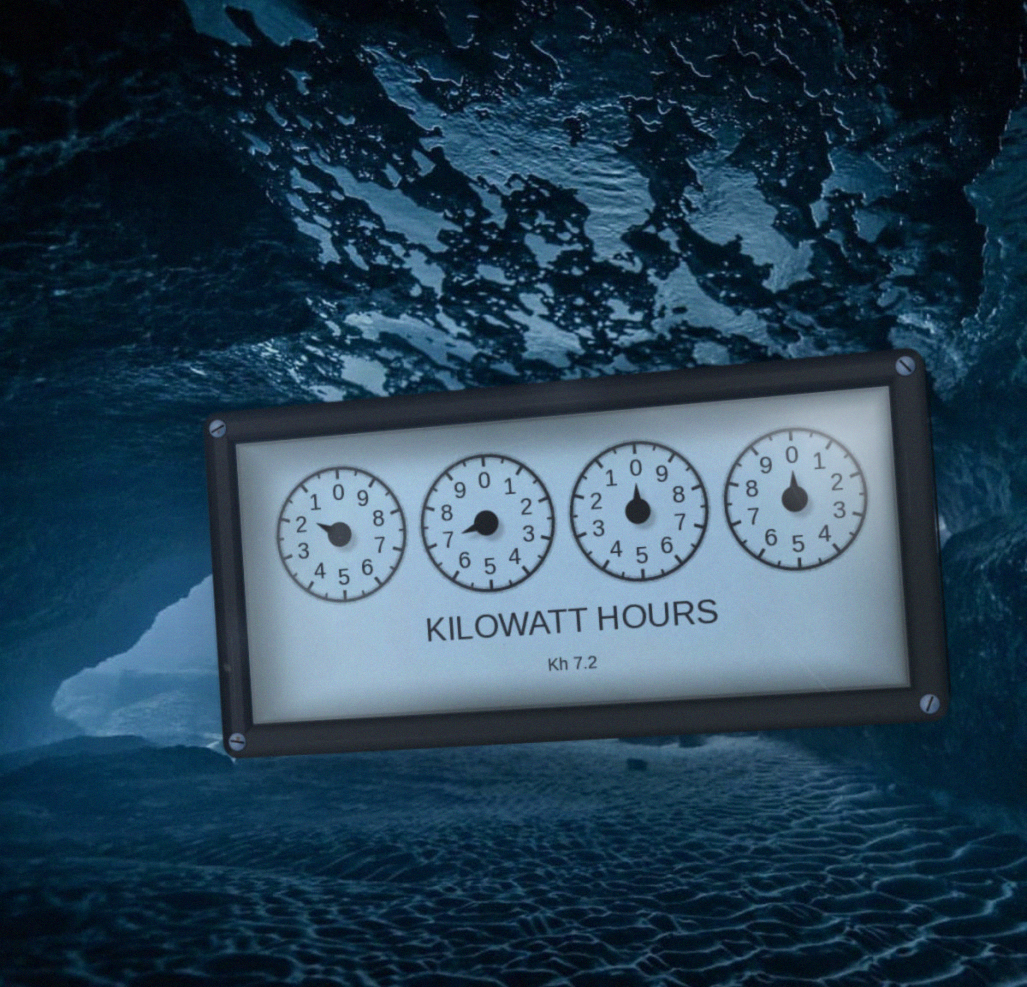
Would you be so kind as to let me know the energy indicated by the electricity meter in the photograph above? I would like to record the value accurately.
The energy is 1700 kWh
